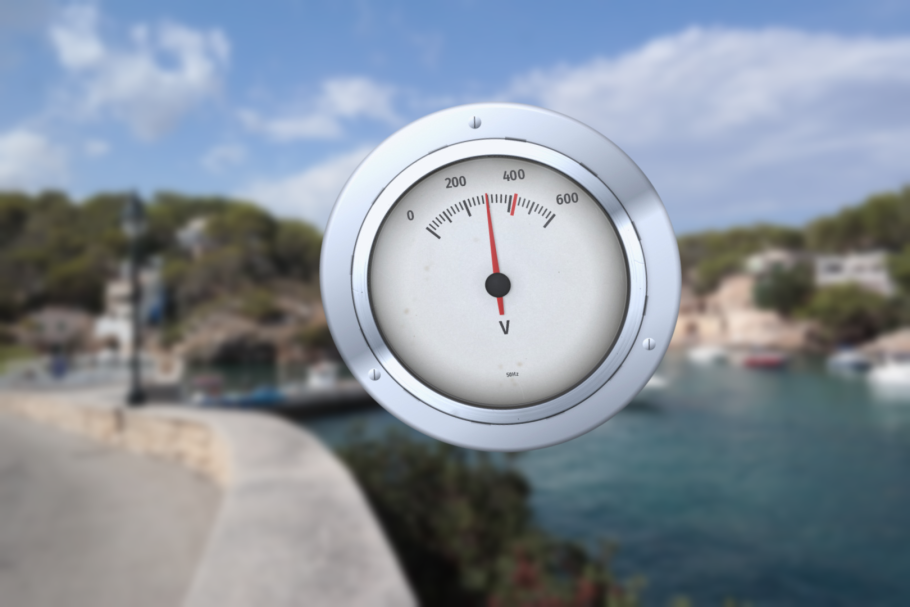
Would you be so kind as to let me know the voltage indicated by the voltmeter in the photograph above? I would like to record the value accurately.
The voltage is 300 V
